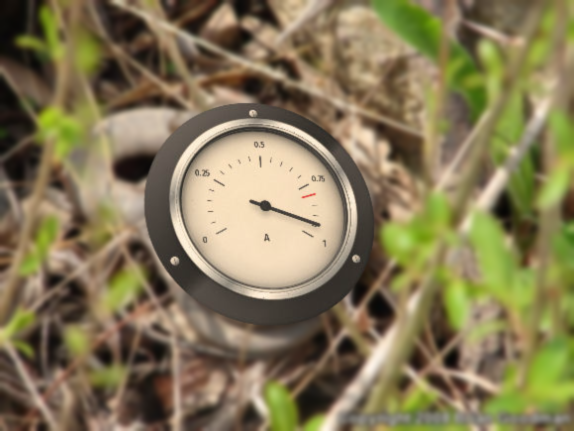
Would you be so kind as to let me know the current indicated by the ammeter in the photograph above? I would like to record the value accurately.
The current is 0.95 A
